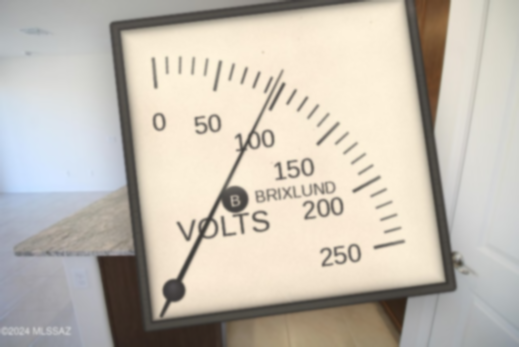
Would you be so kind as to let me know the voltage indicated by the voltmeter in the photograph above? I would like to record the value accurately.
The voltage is 95 V
